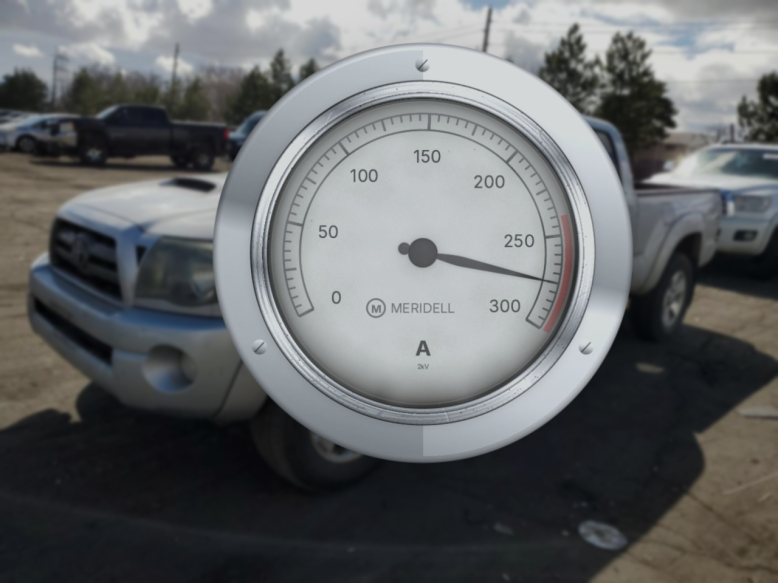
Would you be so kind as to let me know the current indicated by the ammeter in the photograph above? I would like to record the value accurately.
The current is 275 A
